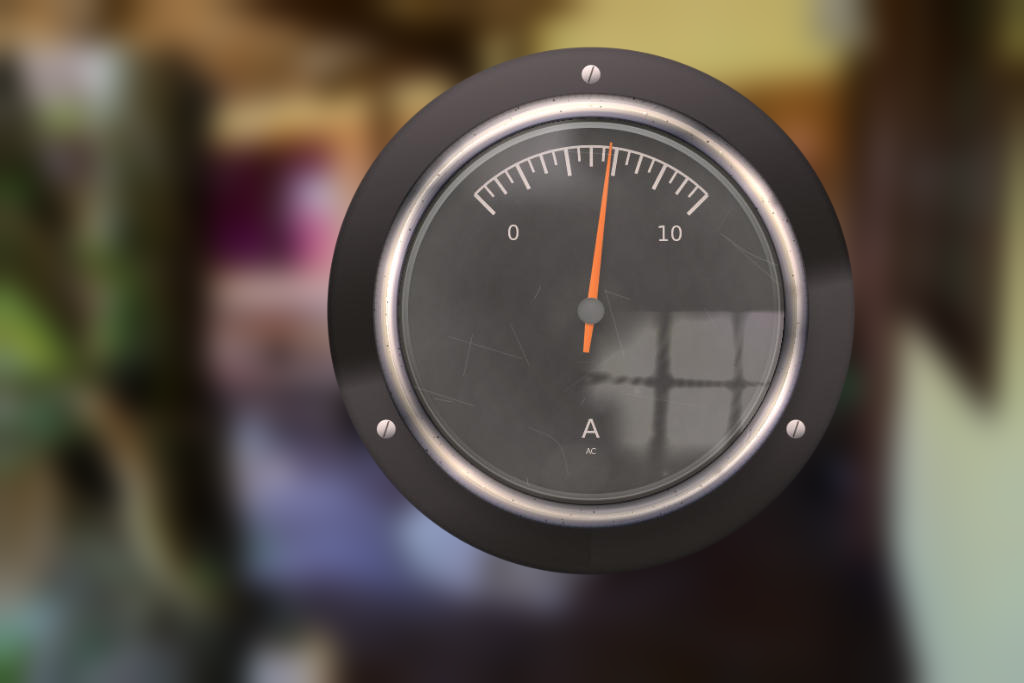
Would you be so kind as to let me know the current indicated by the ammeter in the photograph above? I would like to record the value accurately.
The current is 5.75 A
